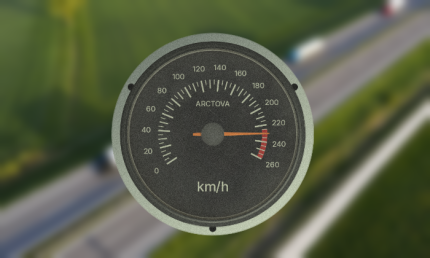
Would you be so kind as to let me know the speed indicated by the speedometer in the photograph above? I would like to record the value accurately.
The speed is 230 km/h
